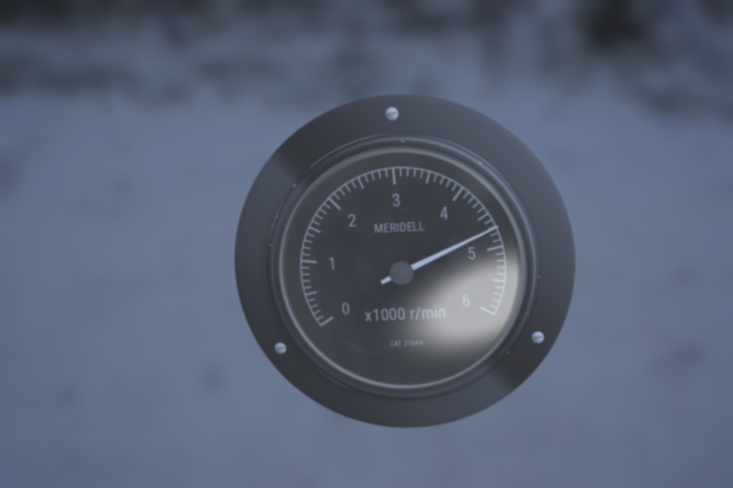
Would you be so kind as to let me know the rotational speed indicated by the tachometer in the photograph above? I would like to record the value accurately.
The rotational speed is 4700 rpm
